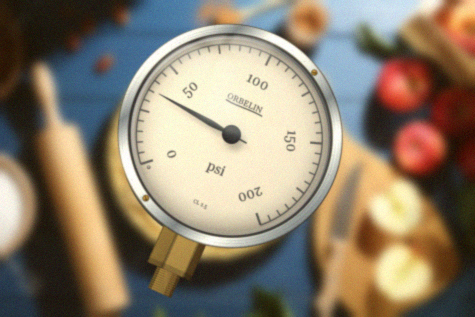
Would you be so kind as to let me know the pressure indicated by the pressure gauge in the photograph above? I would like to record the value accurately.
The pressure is 35 psi
